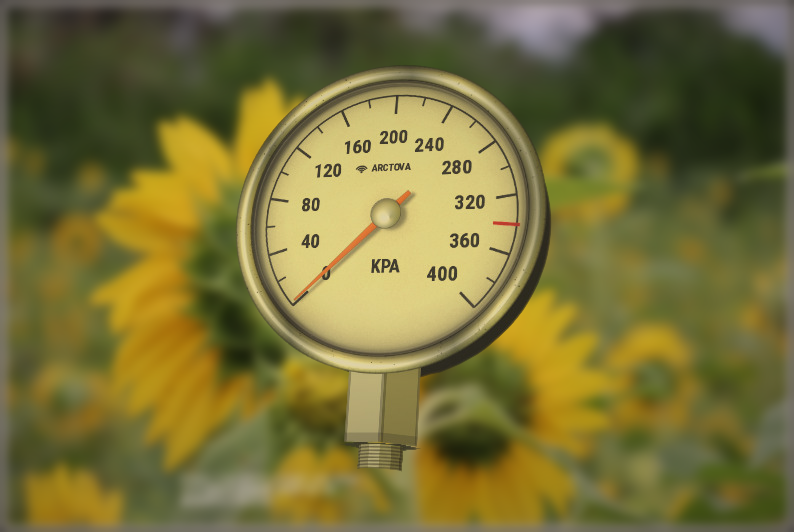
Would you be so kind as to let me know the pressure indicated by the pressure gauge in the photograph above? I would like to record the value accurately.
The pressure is 0 kPa
